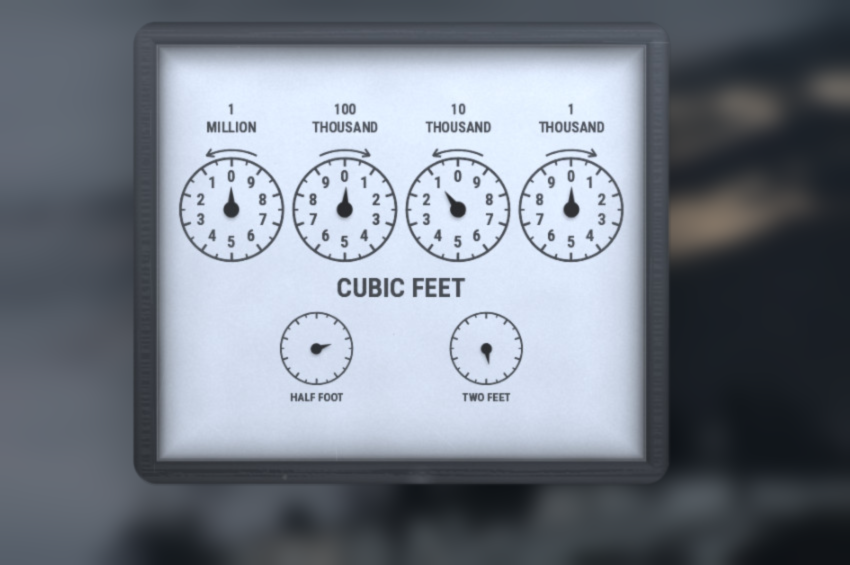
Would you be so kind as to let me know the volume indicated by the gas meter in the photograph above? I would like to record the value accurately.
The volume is 1000 ft³
